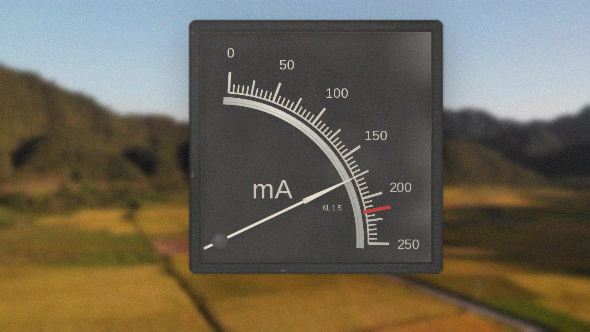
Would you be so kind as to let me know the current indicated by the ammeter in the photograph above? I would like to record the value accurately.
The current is 175 mA
